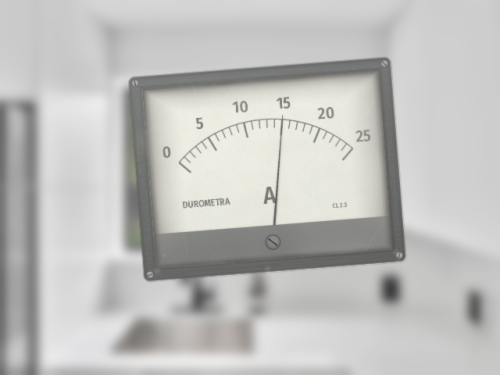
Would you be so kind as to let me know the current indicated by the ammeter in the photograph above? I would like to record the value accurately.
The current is 15 A
